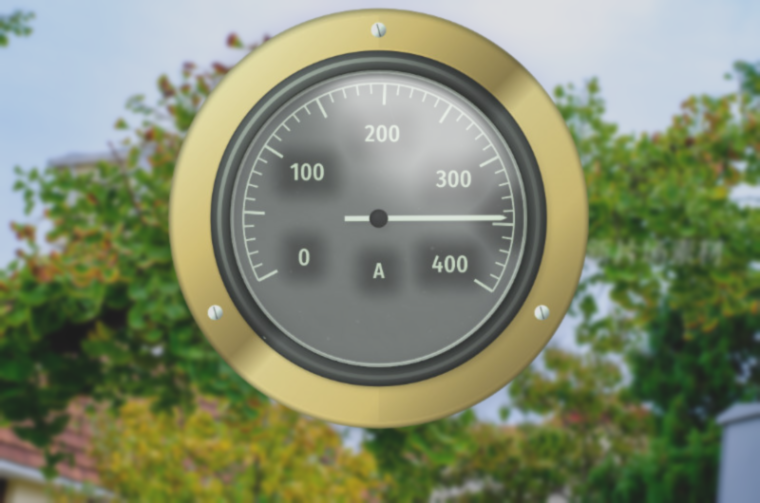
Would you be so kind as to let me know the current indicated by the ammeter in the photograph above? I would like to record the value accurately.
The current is 345 A
